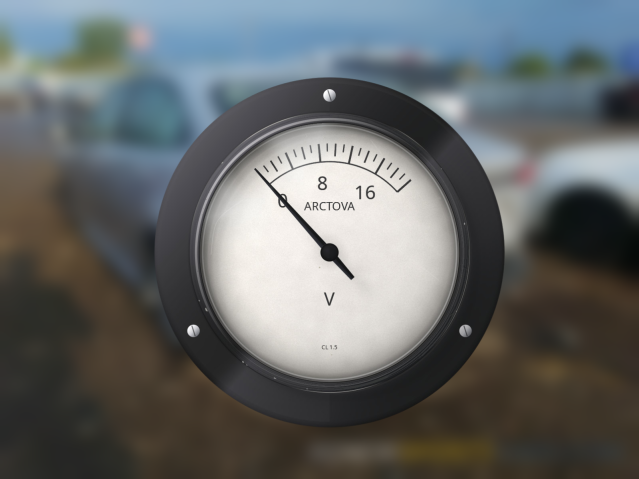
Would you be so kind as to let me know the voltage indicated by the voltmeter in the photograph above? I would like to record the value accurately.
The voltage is 0 V
